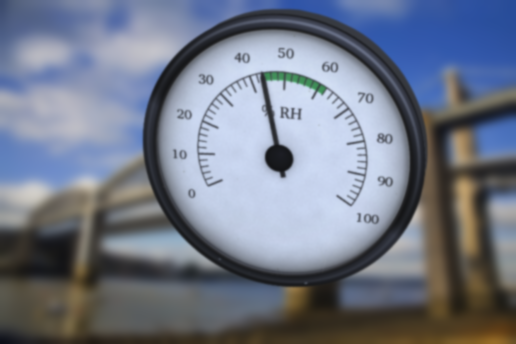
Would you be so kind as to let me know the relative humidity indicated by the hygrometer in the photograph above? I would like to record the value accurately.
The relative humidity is 44 %
